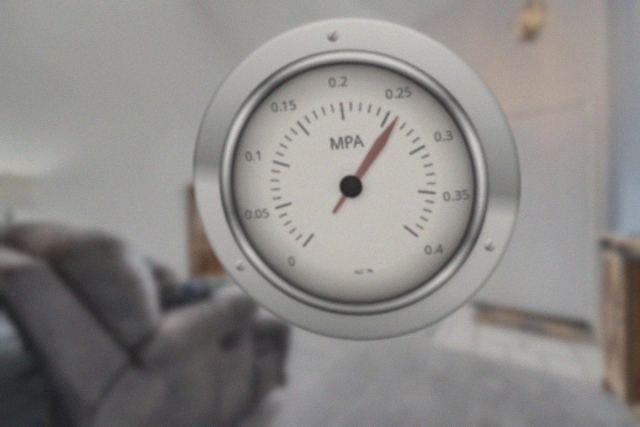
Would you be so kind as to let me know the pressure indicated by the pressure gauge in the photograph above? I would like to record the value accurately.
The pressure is 0.26 MPa
